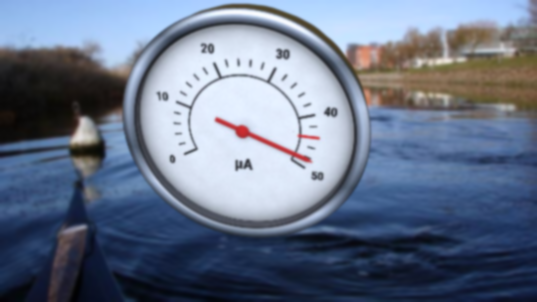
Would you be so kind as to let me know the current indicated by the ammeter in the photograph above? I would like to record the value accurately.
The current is 48 µA
